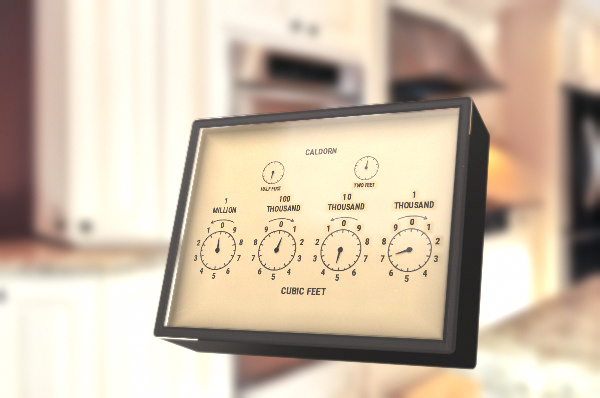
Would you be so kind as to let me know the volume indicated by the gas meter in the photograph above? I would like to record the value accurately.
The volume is 4700 ft³
